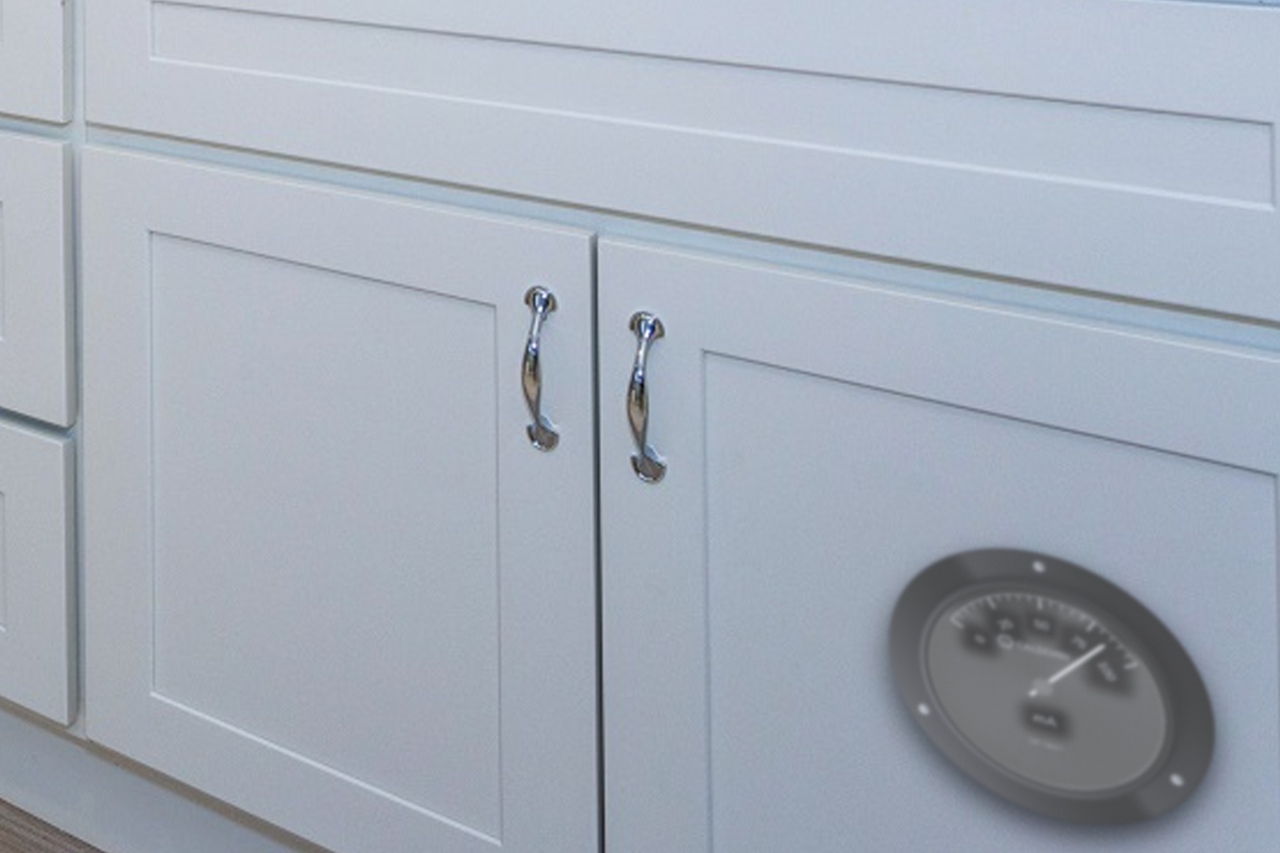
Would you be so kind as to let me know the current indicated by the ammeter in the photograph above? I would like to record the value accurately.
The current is 85 mA
